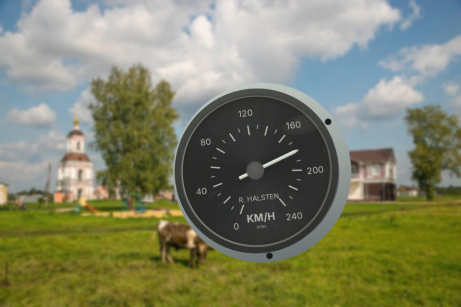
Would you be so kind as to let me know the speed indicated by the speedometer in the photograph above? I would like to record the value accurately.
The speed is 180 km/h
